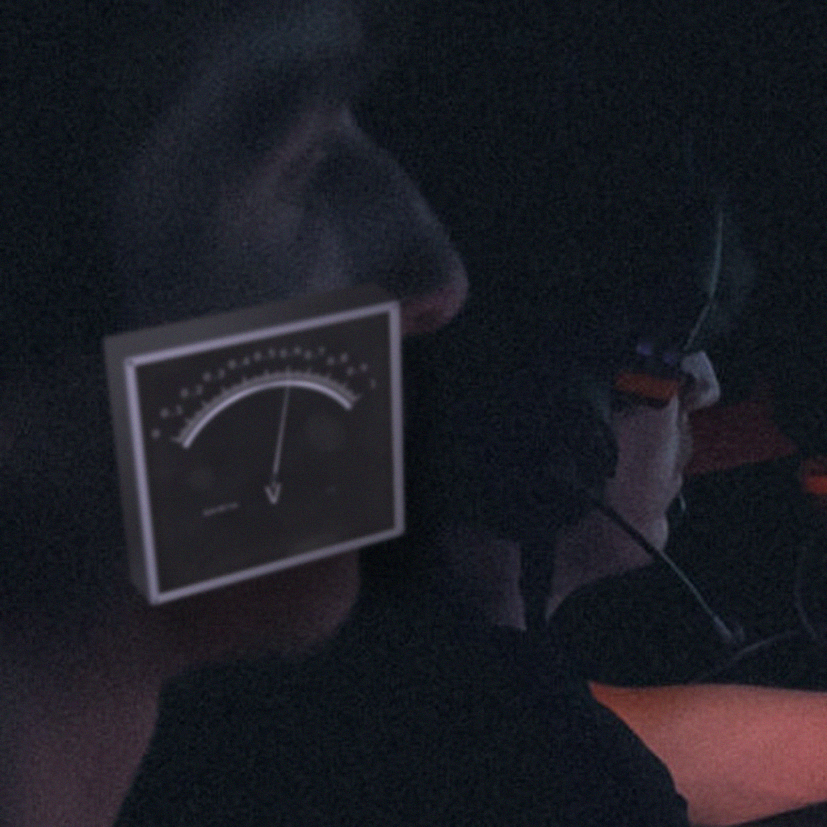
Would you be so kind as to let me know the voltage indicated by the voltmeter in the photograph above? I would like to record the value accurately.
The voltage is 0.6 V
